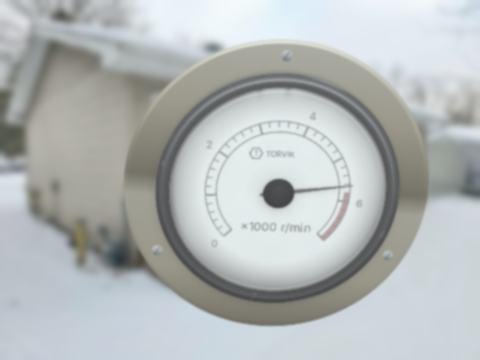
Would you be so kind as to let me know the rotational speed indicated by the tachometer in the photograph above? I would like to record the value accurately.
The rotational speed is 5600 rpm
